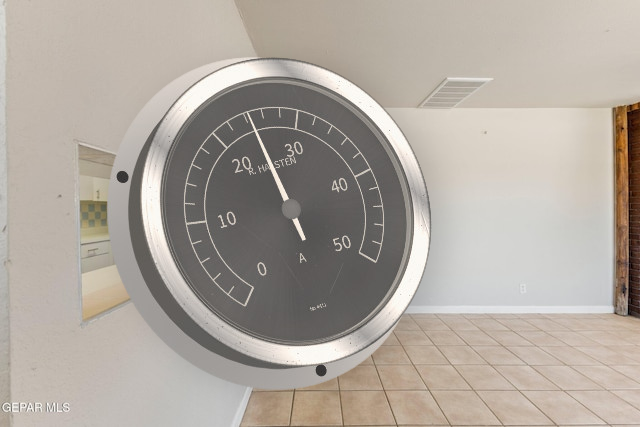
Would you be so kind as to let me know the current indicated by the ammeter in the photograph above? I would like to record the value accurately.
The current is 24 A
